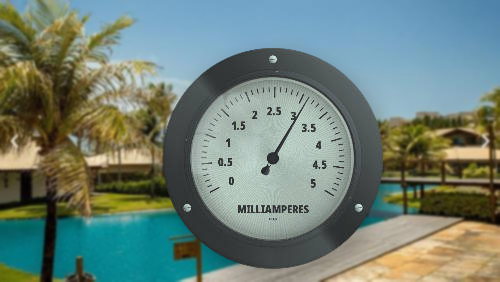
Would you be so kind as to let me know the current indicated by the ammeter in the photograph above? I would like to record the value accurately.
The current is 3.1 mA
